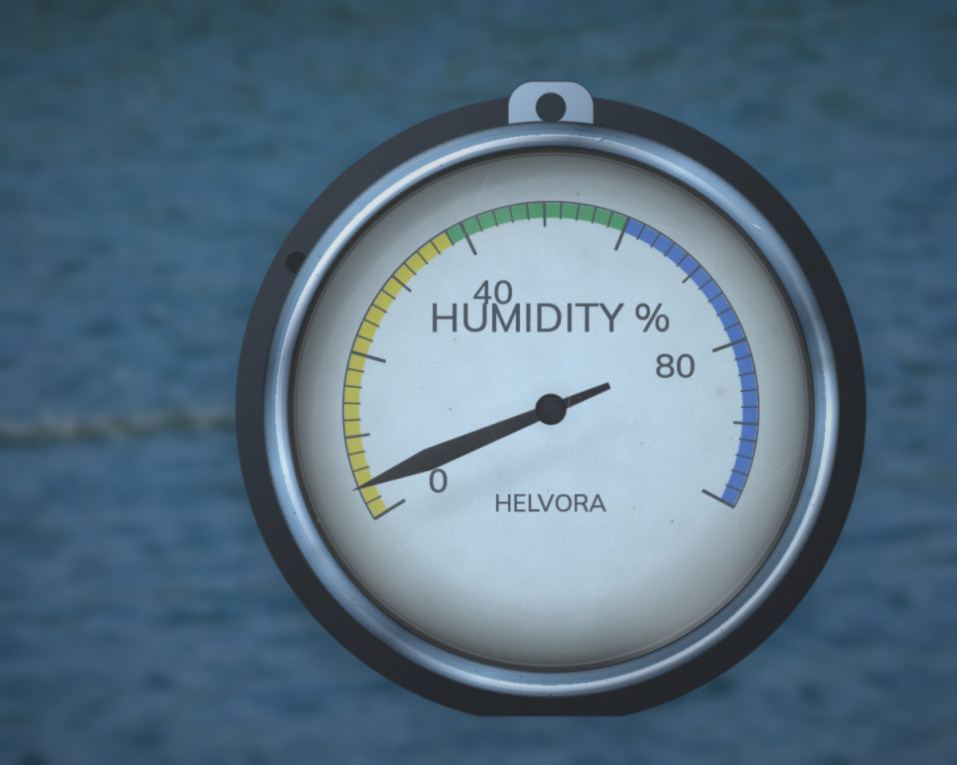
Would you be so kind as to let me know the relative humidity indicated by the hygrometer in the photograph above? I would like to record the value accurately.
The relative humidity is 4 %
